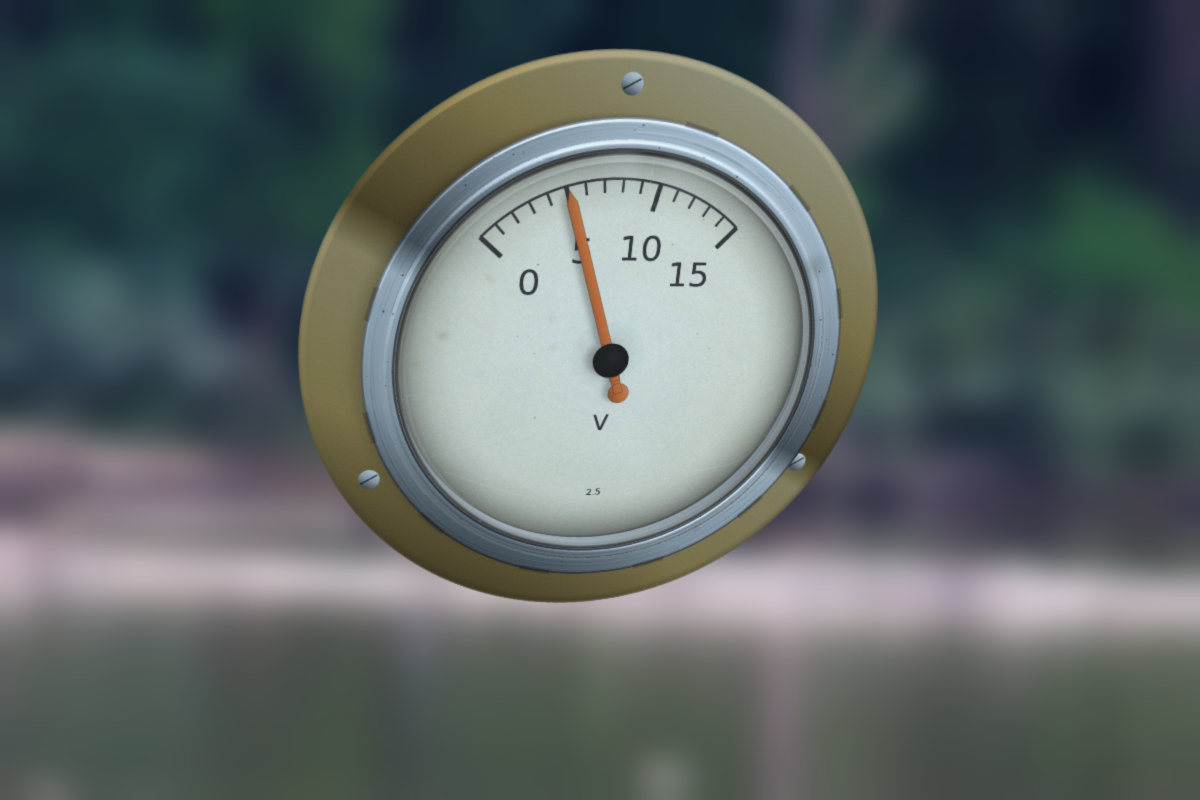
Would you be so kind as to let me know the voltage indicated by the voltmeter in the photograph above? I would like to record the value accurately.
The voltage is 5 V
